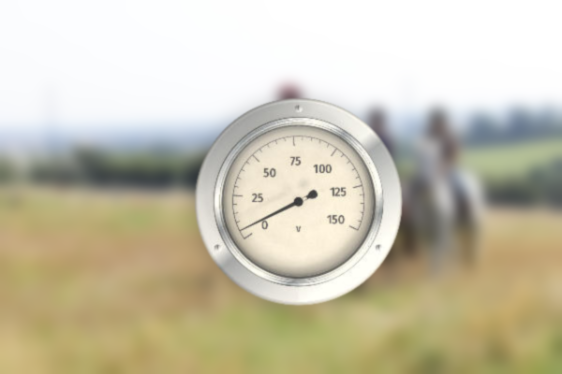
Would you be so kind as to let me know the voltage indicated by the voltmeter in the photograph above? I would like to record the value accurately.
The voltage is 5 V
